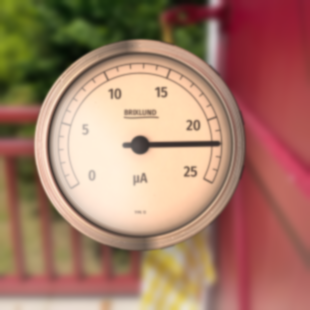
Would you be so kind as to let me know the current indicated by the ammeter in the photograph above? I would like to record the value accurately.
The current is 22 µA
